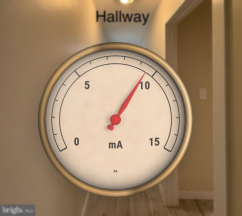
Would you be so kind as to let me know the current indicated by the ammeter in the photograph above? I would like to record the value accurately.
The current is 9.5 mA
